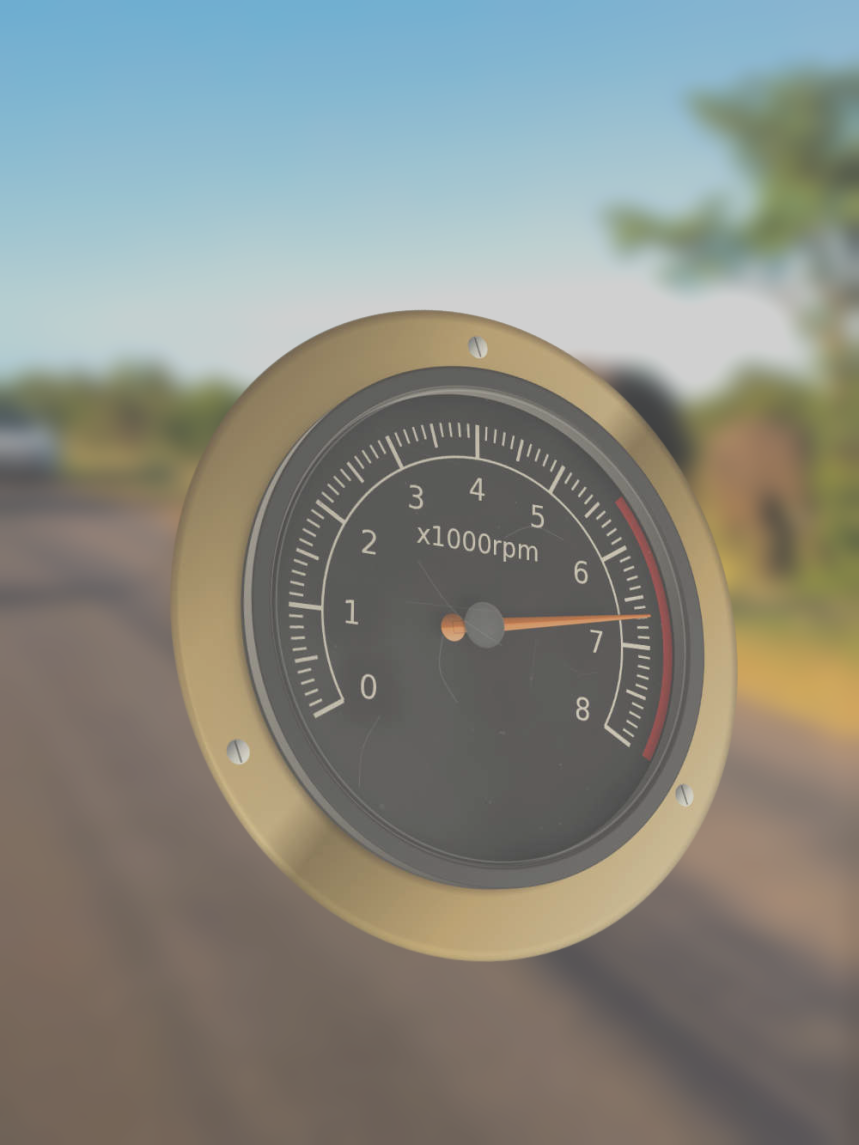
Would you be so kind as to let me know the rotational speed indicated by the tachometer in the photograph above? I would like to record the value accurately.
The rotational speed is 6700 rpm
